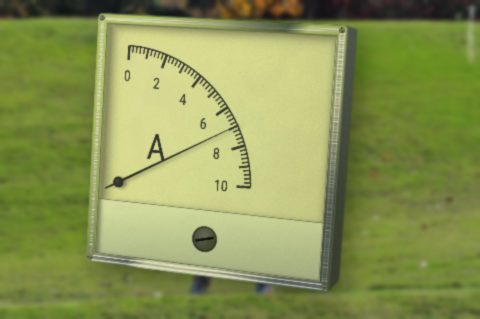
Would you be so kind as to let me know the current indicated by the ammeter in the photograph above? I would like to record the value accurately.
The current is 7 A
